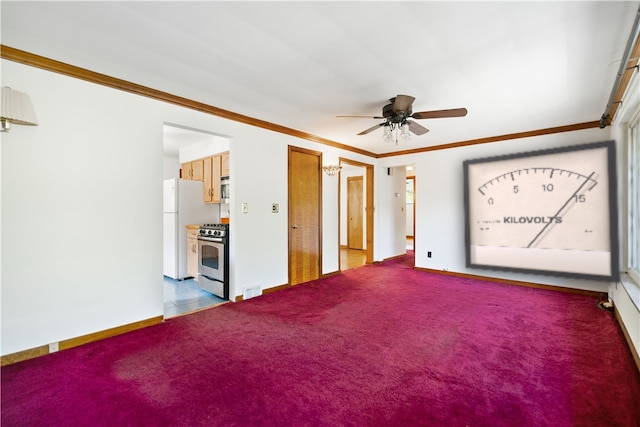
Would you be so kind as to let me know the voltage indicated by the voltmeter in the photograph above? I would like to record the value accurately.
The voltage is 14 kV
